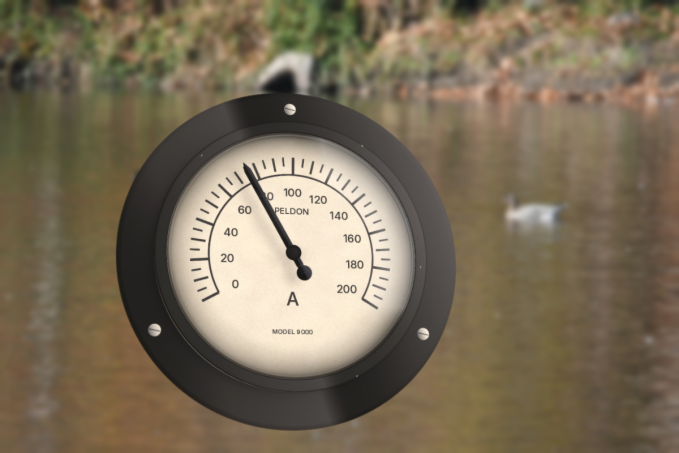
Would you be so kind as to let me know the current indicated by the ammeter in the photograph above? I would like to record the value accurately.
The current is 75 A
